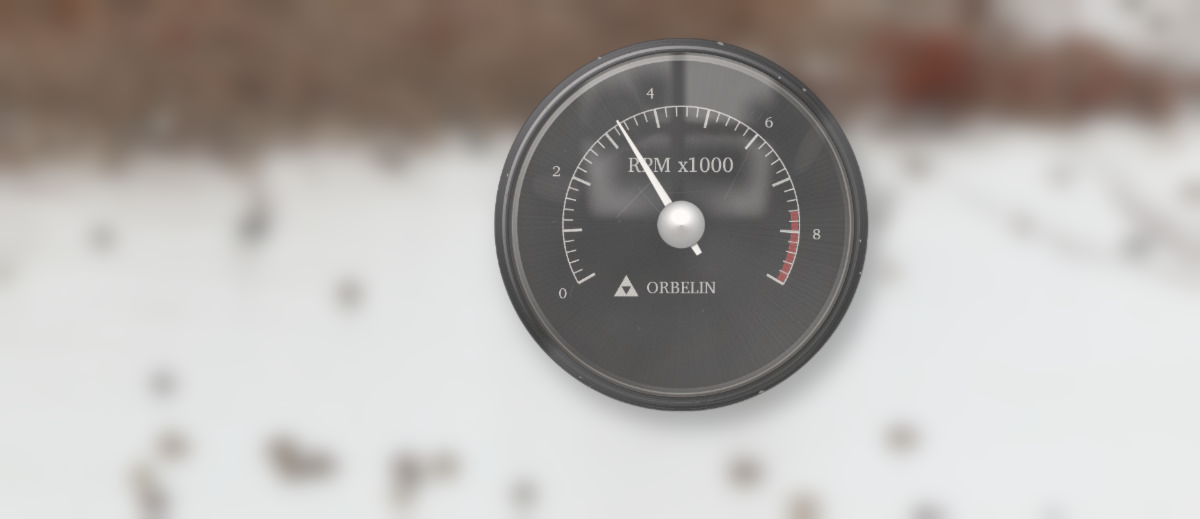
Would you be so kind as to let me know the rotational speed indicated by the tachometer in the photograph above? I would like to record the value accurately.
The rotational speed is 3300 rpm
